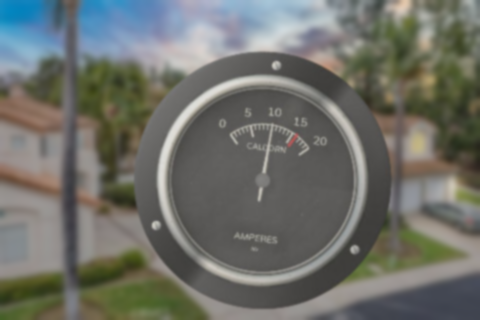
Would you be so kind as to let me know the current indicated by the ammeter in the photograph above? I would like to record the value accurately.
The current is 10 A
